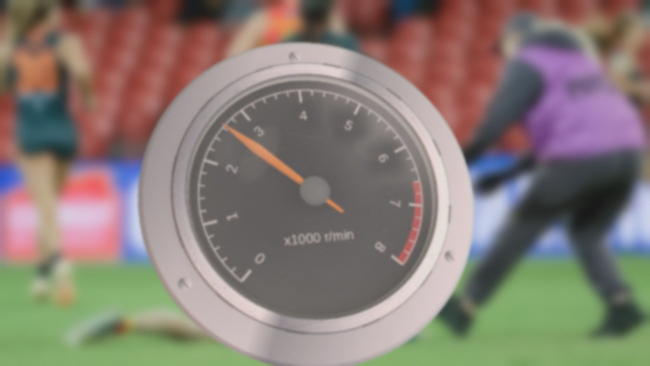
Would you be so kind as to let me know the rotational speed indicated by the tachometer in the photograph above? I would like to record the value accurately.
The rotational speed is 2600 rpm
